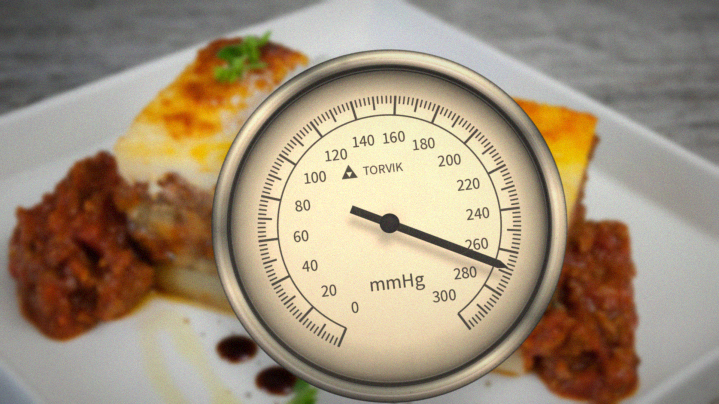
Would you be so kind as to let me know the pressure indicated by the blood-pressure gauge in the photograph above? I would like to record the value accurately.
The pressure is 268 mmHg
